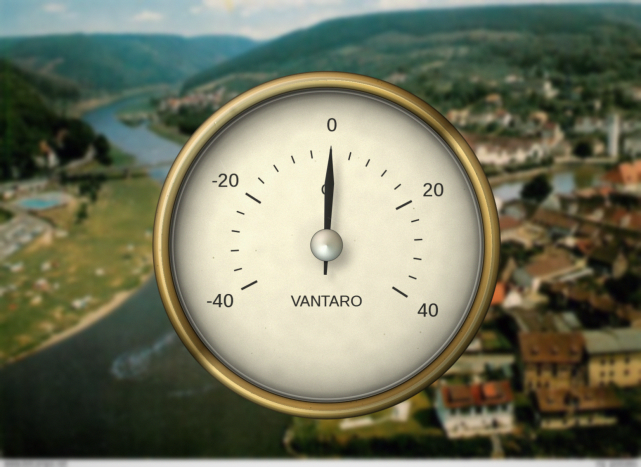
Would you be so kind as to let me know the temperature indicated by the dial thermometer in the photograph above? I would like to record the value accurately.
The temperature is 0 °C
